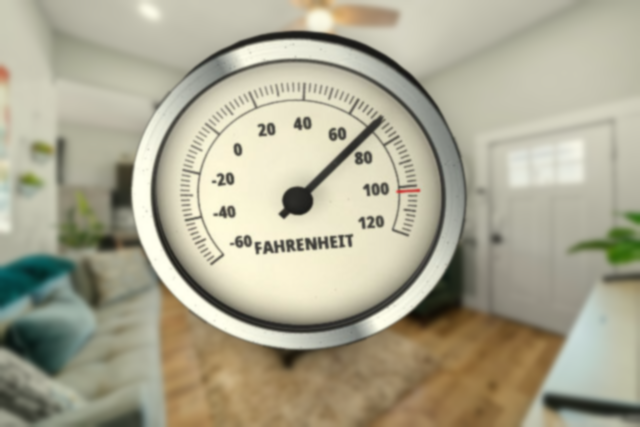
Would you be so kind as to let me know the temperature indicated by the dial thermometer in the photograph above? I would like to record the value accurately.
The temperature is 70 °F
